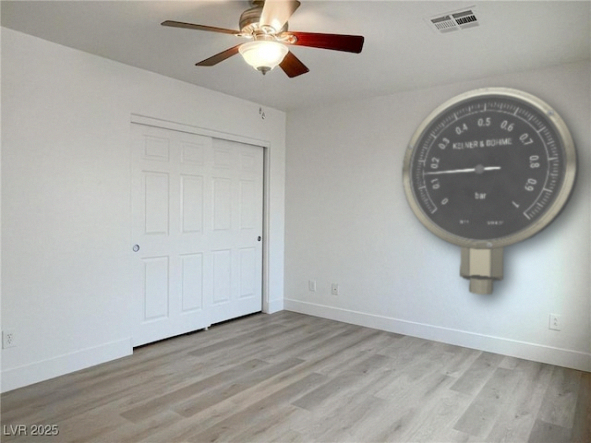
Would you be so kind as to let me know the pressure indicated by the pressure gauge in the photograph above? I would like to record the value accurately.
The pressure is 0.15 bar
